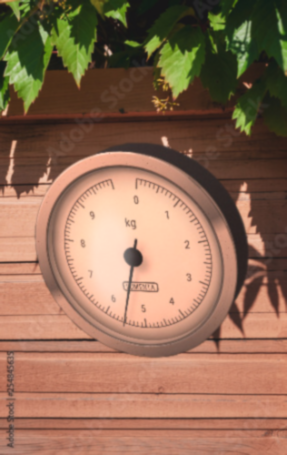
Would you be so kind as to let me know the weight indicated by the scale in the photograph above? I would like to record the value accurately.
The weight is 5.5 kg
